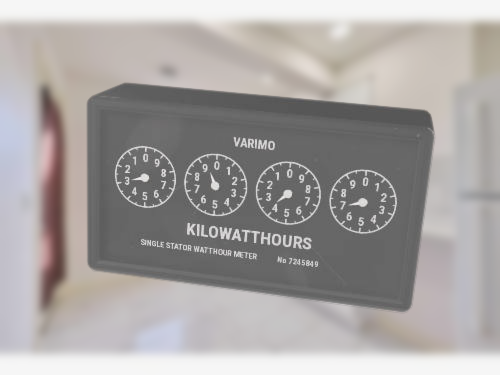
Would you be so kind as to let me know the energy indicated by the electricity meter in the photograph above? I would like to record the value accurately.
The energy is 2937 kWh
